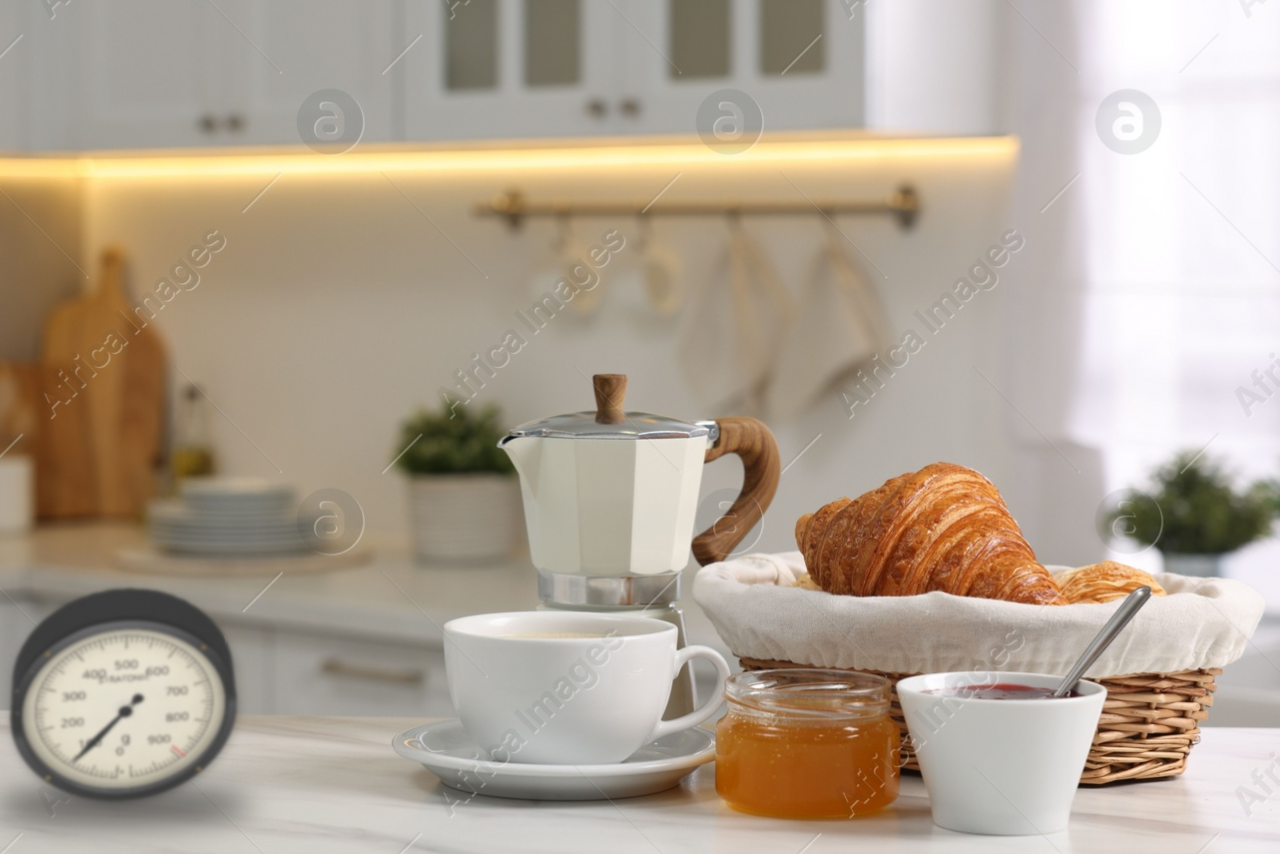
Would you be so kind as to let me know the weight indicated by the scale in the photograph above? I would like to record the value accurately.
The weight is 100 g
